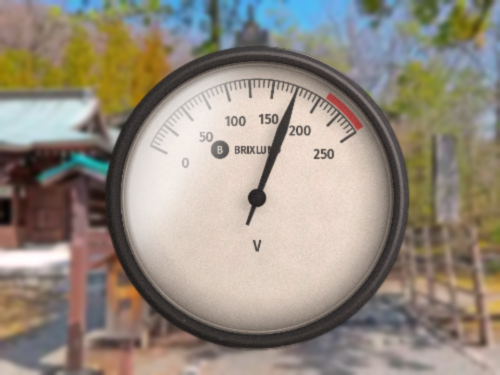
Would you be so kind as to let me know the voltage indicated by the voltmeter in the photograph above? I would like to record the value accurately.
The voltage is 175 V
